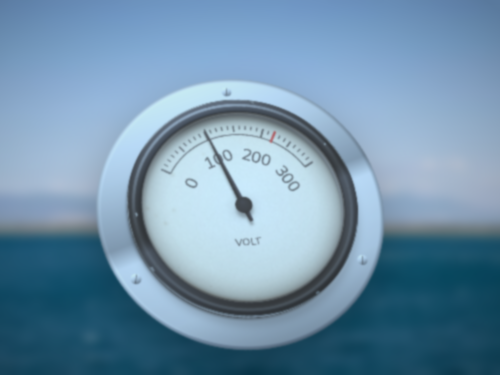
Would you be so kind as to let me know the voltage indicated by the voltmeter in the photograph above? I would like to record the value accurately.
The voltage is 100 V
